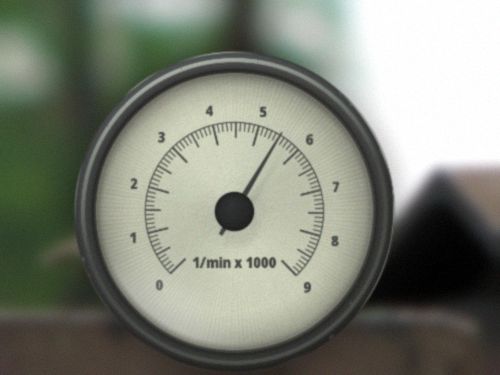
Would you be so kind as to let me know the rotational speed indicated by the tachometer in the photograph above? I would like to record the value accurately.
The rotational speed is 5500 rpm
